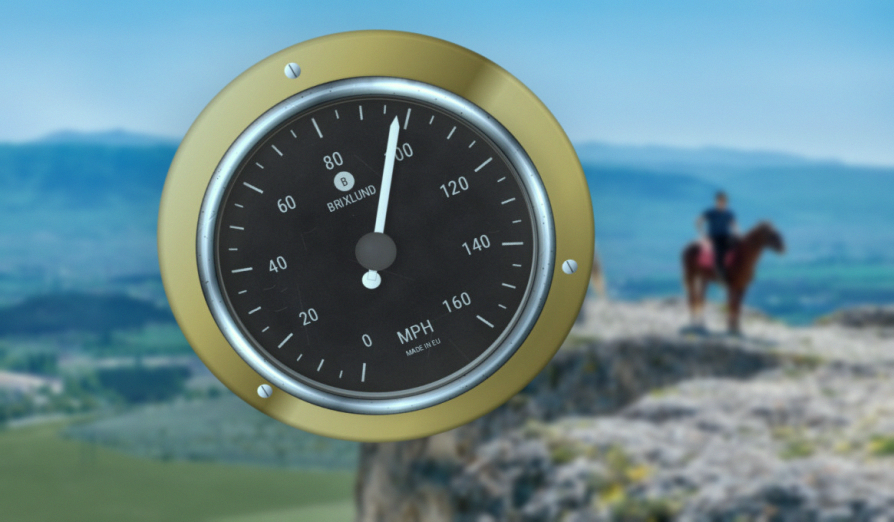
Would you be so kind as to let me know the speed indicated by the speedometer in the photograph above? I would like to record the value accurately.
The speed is 97.5 mph
